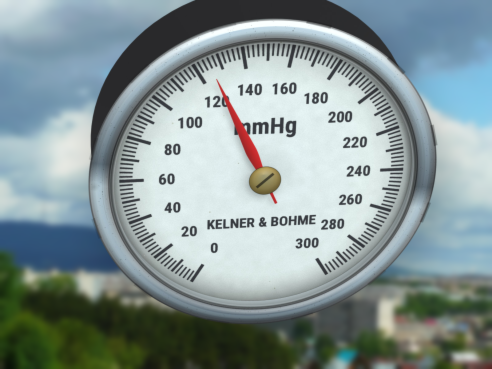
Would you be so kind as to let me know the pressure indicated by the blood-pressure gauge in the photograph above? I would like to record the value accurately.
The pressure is 126 mmHg
